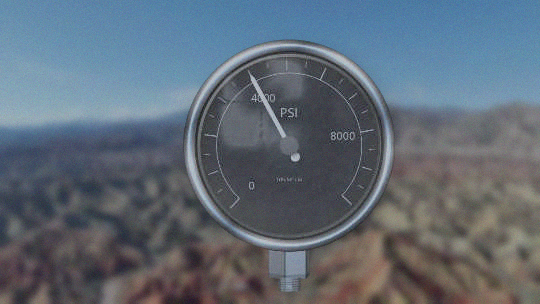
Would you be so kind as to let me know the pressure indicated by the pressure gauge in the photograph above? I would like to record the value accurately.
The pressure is 4000 psi
